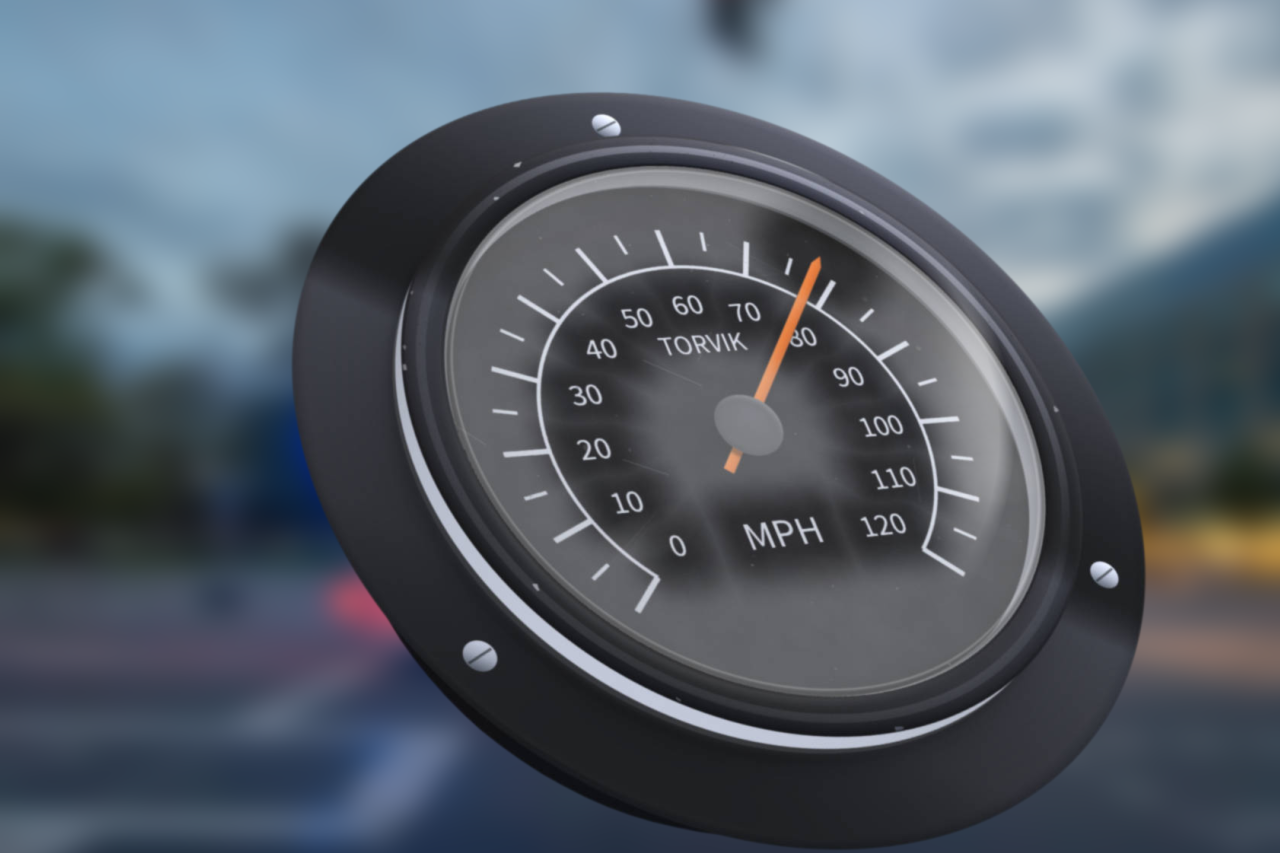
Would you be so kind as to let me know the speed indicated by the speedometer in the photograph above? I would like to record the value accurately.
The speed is 77.5 mph
